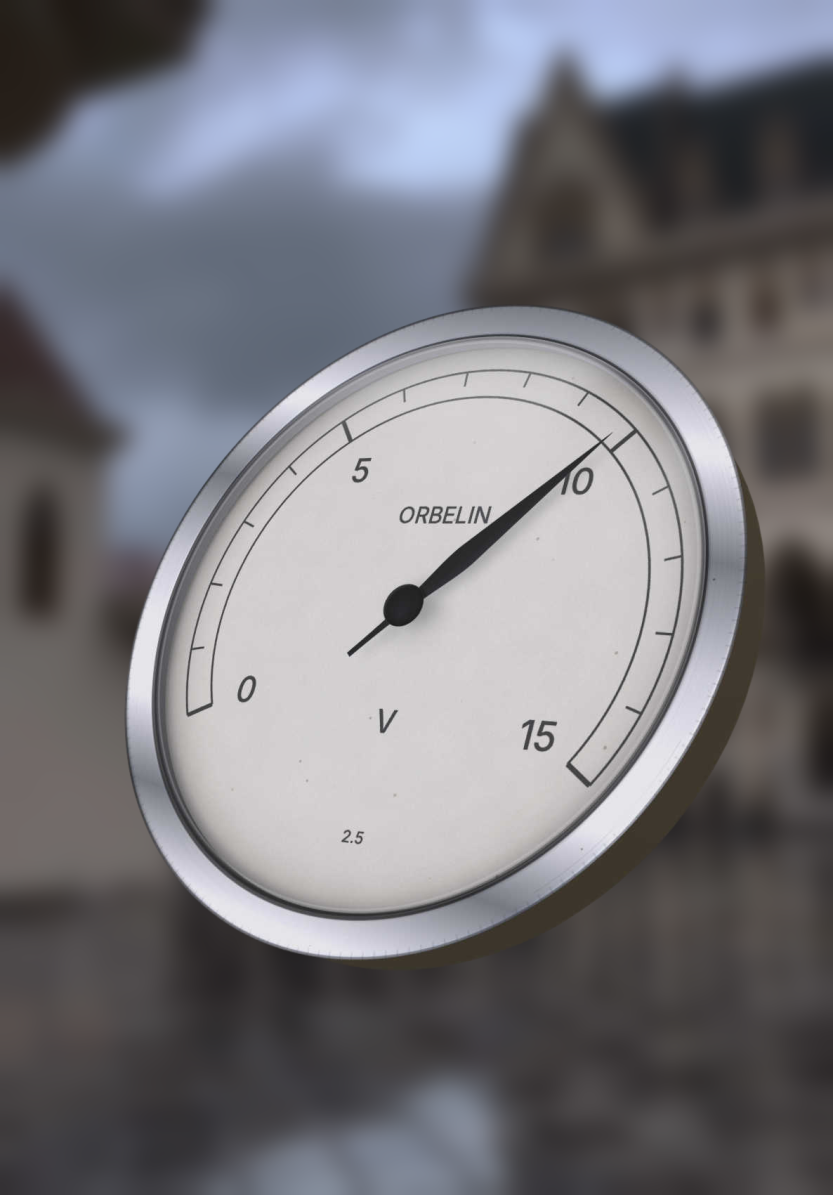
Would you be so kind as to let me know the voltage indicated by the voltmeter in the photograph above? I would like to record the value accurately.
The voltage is 10 V
